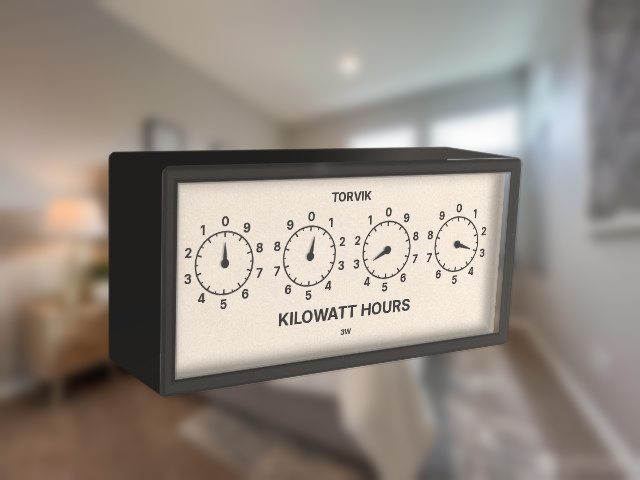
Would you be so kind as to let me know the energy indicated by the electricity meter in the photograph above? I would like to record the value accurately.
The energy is 33 kWh
